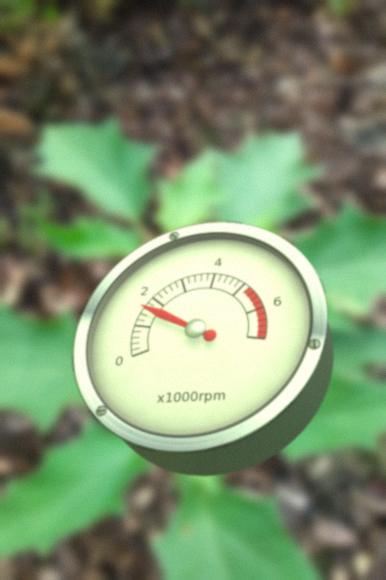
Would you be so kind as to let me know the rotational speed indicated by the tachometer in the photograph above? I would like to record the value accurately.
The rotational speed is 1600 rpm
